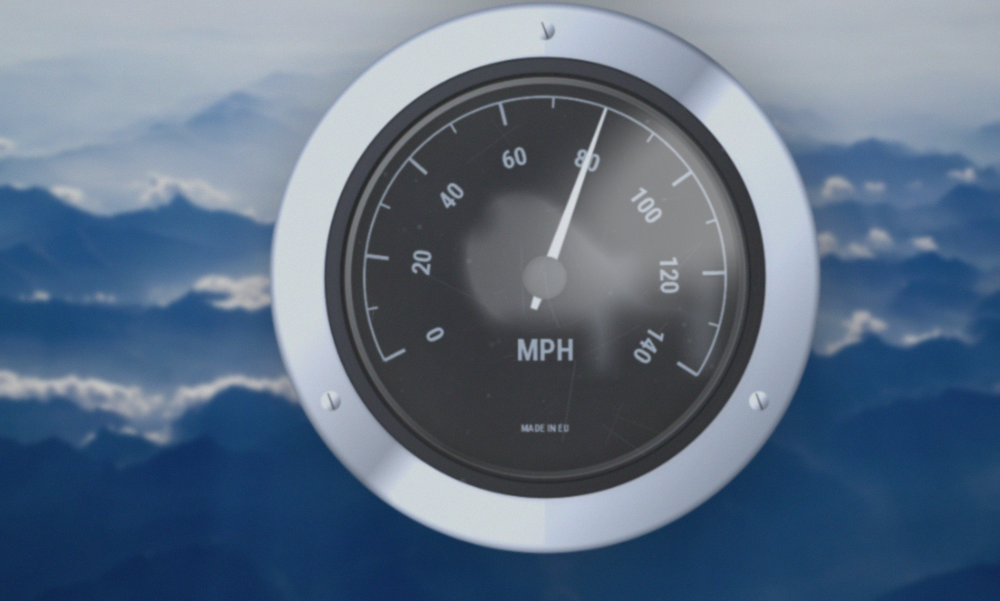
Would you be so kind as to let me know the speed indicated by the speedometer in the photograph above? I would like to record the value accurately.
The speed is 80 mph
